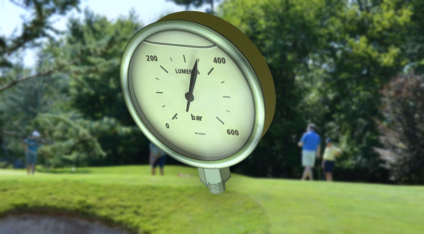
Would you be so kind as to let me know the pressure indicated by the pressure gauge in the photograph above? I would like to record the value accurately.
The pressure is 350 bar
